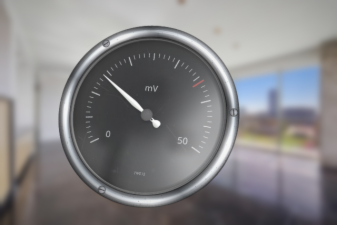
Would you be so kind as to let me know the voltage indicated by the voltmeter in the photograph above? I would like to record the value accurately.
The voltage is 14 mV
